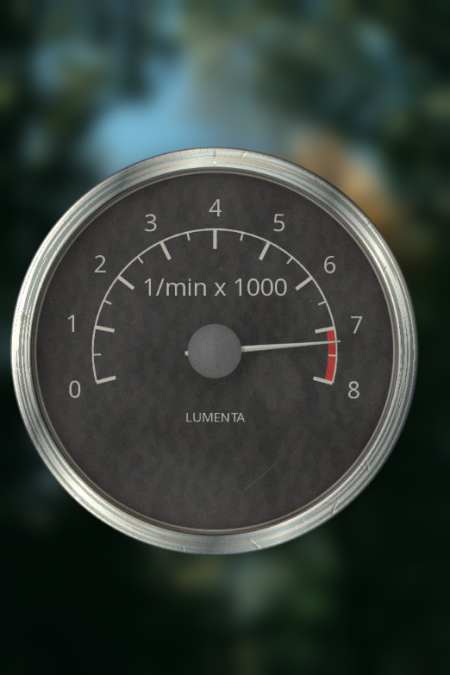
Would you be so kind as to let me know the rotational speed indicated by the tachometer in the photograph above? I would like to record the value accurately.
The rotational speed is 7250 rpm
